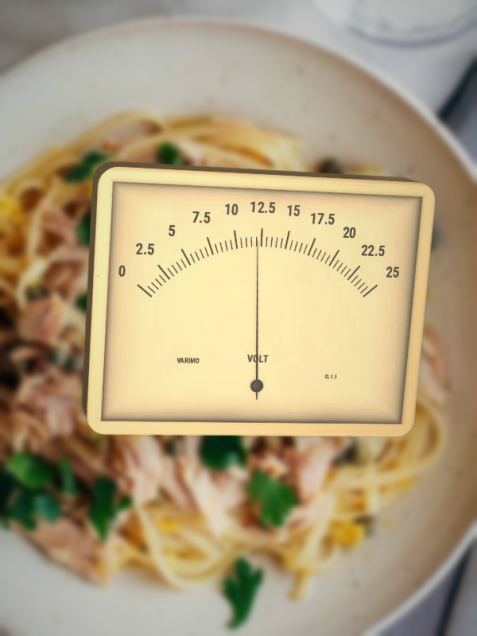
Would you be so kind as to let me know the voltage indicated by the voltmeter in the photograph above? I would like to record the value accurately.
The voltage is 12 V
